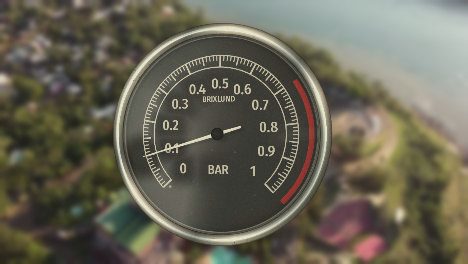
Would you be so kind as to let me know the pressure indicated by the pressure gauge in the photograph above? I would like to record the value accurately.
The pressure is 0.1 bar
